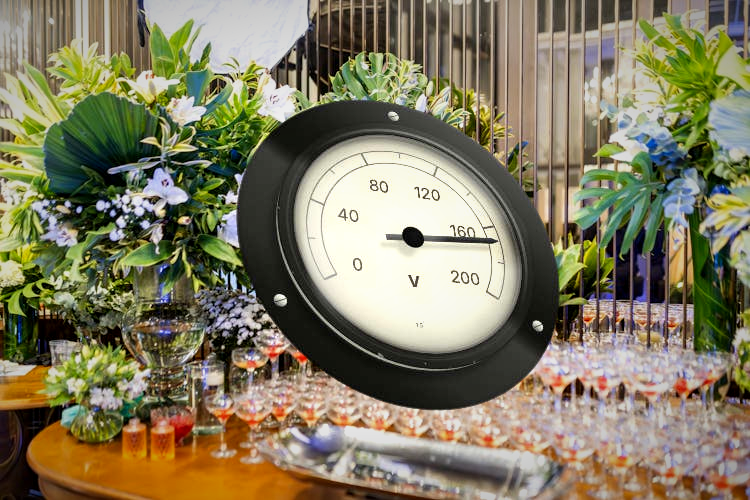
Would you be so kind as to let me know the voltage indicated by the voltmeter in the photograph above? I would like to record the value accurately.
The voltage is 170 V
